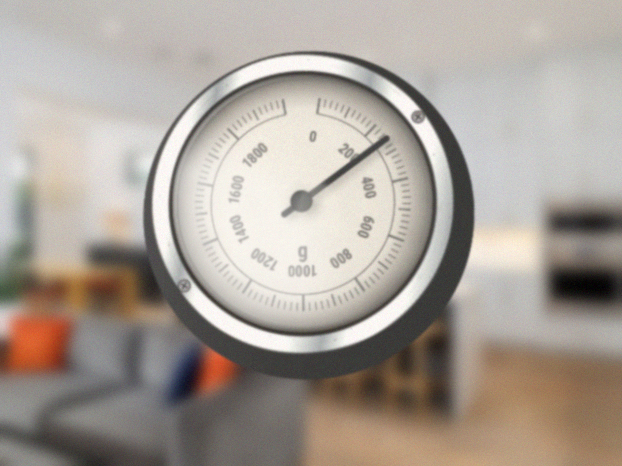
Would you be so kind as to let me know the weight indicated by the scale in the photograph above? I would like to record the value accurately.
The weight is 260 g
